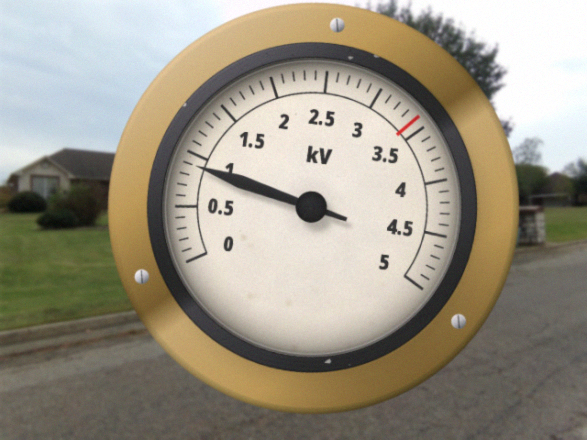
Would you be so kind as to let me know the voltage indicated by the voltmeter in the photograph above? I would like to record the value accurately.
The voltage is 0.9 kV
